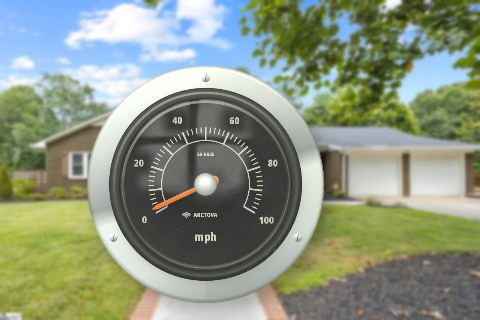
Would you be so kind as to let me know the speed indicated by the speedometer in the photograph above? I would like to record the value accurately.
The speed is 2 mph
